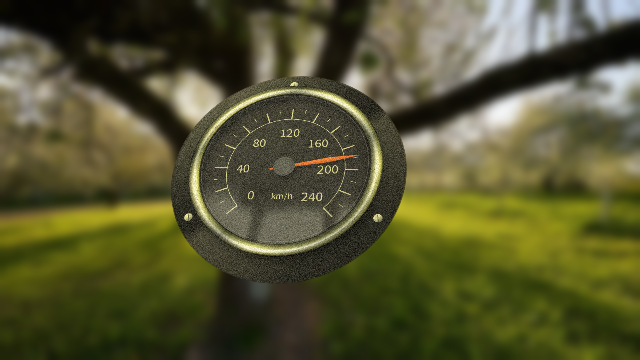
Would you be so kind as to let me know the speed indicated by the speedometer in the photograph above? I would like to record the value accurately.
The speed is 190 km/h
